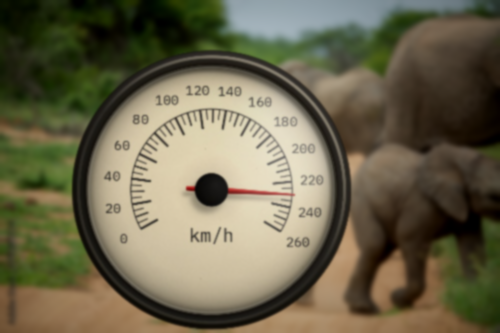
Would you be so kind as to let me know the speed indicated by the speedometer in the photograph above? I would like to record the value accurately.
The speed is 230 km/h
